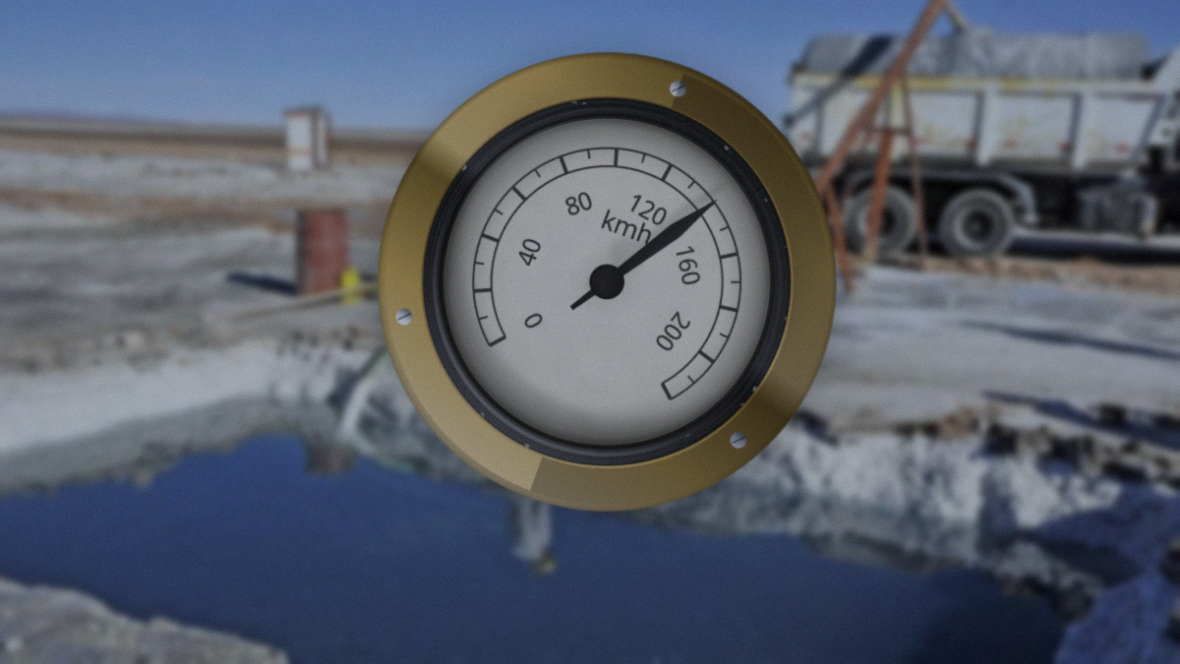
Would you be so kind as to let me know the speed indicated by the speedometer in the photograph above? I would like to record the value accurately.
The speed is 140 km/h
